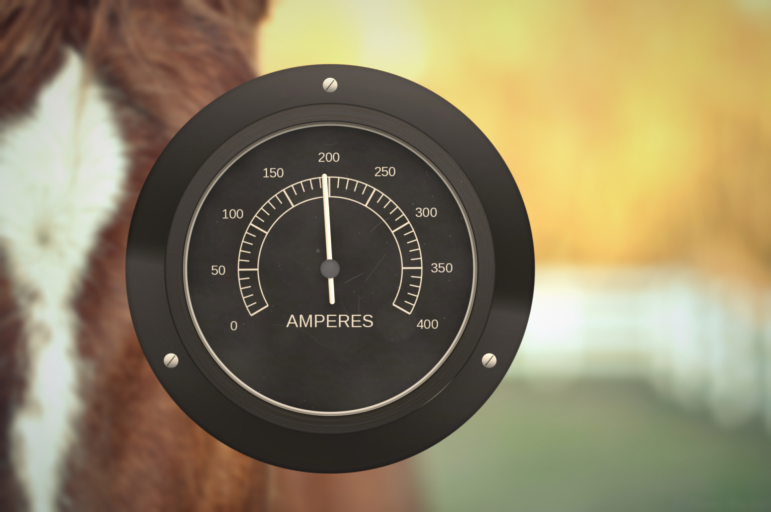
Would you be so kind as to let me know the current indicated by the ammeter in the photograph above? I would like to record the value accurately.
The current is 195 A
